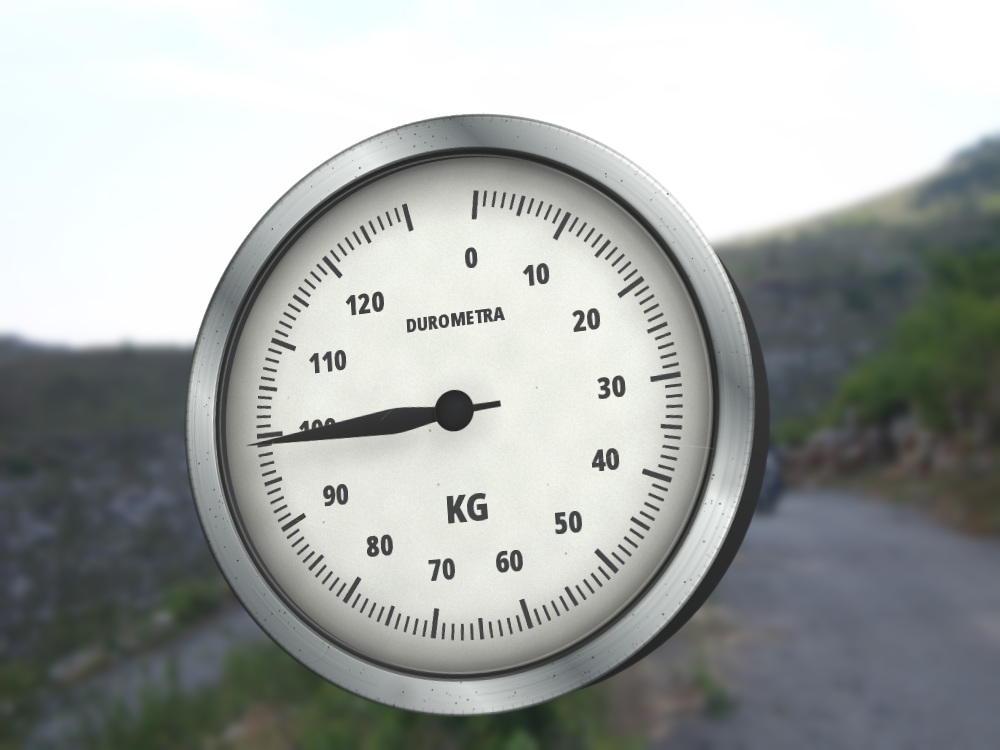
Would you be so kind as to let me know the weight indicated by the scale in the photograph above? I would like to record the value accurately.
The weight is 99 kg
